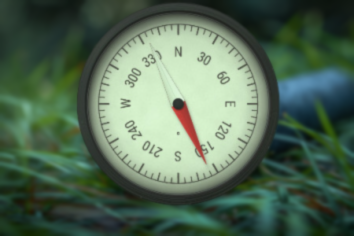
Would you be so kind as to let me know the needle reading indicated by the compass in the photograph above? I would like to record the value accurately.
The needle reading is 155 °
